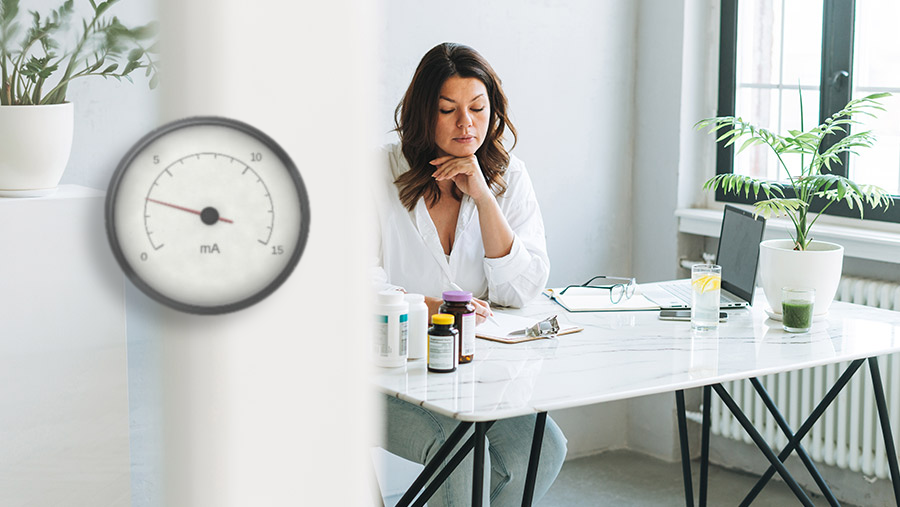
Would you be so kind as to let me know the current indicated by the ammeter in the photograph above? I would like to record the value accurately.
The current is 3 mA
